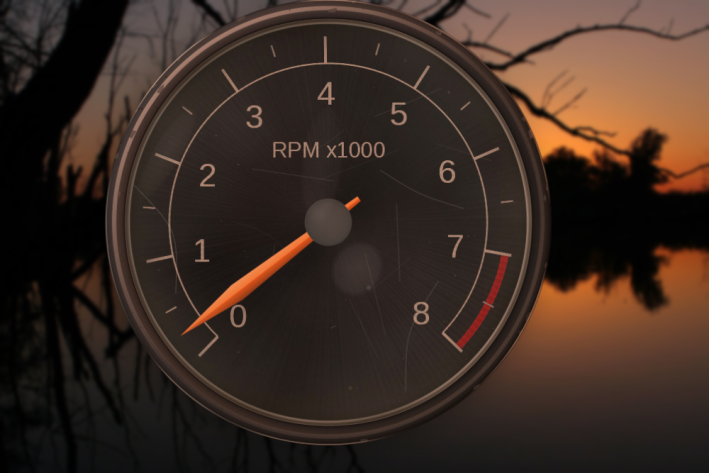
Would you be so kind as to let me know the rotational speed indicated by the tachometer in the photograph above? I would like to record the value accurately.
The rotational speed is 250 rpm
